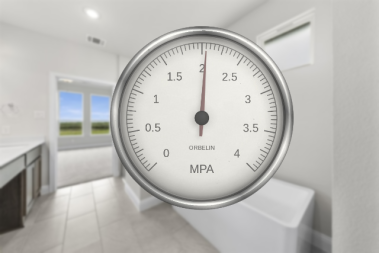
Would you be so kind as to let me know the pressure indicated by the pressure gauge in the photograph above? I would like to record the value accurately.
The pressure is 2.05 MPa
